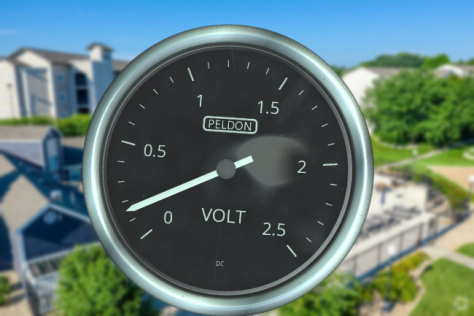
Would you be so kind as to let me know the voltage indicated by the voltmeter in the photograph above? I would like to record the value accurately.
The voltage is 0.15 V
